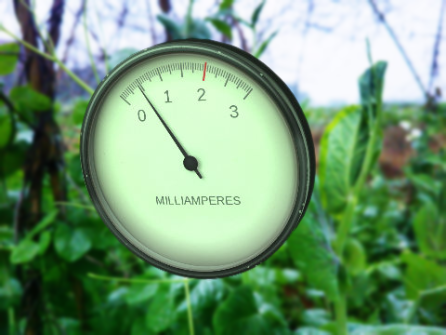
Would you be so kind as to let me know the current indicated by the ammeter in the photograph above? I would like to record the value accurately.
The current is 0.5 mA
